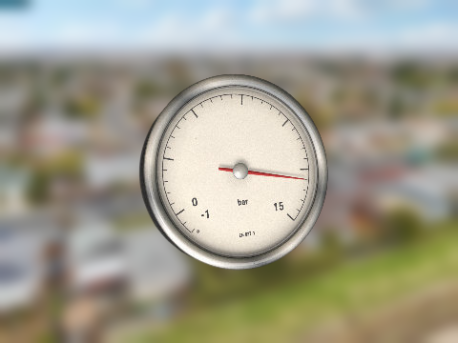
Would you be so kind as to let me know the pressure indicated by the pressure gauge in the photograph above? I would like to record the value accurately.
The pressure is 13 bar
